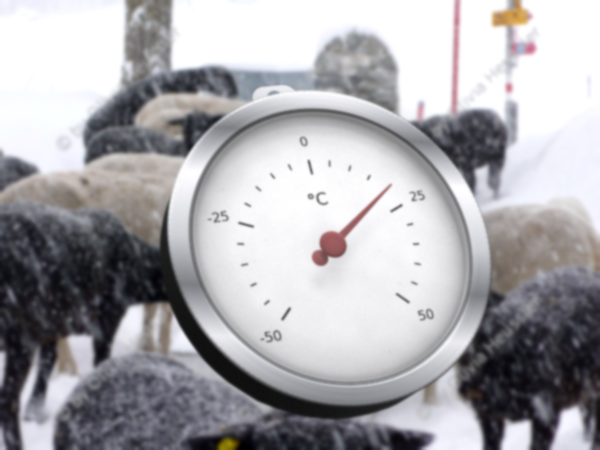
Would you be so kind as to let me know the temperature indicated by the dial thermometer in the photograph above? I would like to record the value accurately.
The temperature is 20 °C
